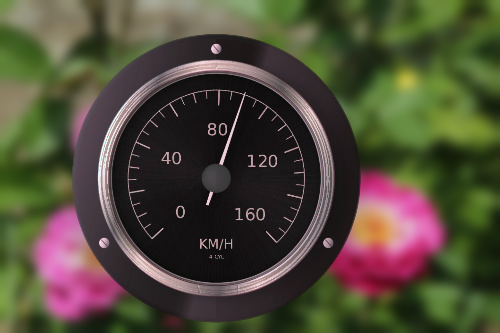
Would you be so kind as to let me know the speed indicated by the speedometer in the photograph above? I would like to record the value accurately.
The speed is 90 km/h
